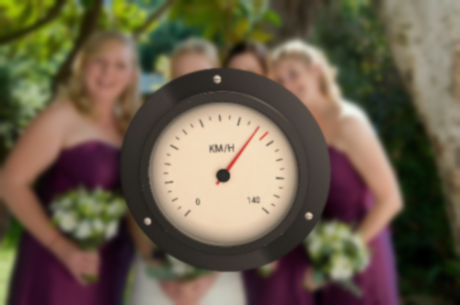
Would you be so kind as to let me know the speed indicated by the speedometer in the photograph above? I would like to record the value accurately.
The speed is 90 km/h
